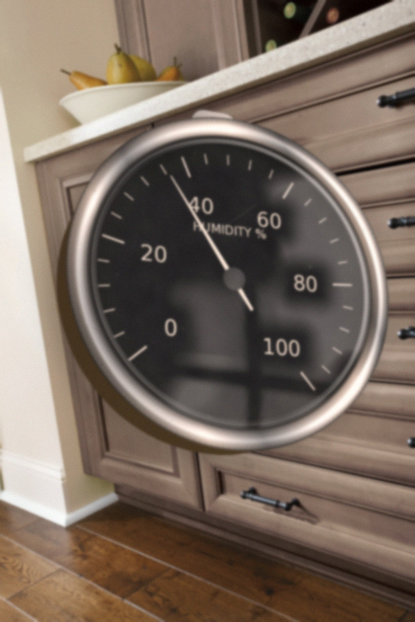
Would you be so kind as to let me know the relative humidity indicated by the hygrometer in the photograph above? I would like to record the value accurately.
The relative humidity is 36 %
